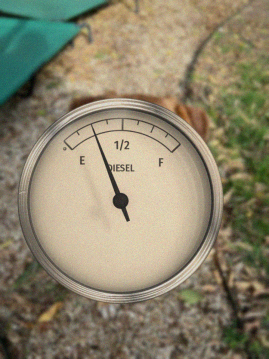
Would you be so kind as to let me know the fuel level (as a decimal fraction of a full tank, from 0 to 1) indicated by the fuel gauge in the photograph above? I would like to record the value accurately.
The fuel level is 0.25
